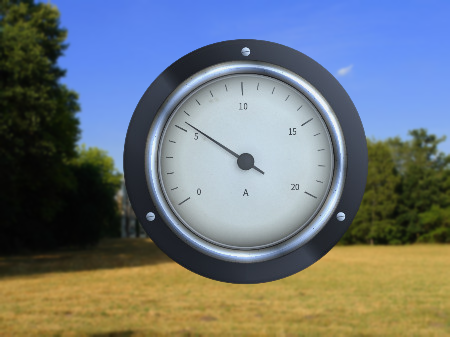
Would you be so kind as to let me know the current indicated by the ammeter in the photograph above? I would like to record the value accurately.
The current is 5.5 A
